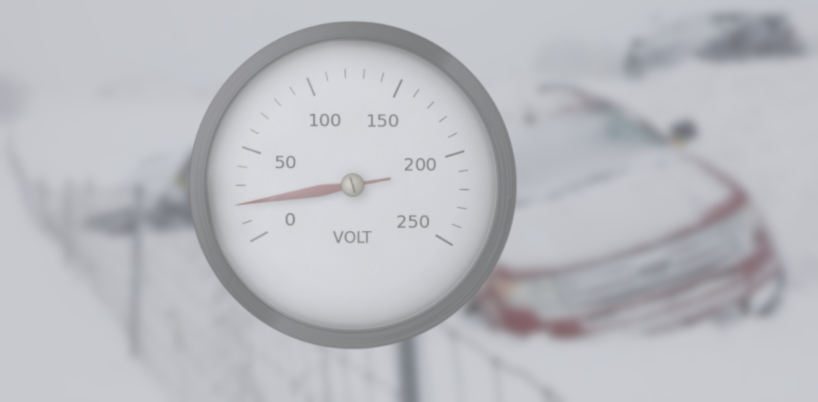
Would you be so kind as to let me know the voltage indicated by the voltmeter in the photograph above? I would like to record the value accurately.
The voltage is 20 V
